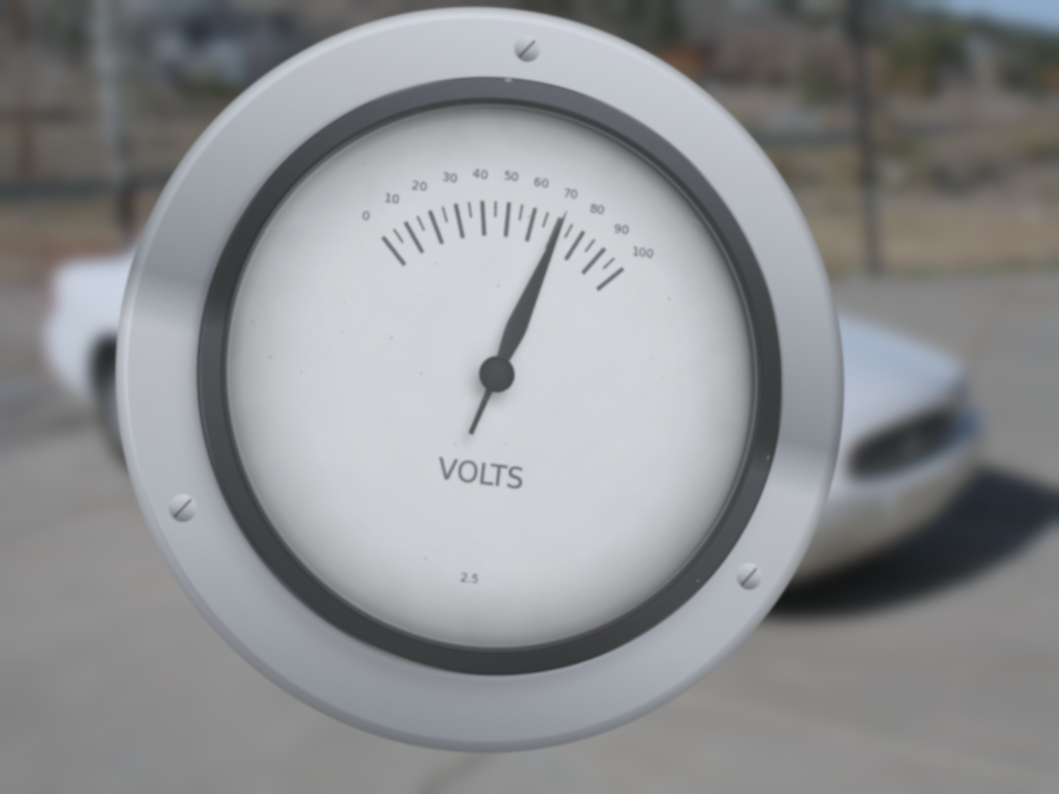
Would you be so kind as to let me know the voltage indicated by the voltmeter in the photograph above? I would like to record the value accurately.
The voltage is 70 V
